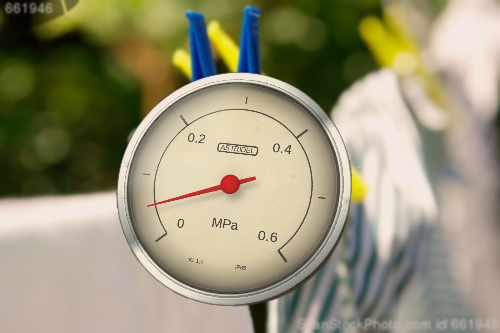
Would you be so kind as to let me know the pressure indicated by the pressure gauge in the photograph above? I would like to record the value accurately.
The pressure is 0.05 MPa
